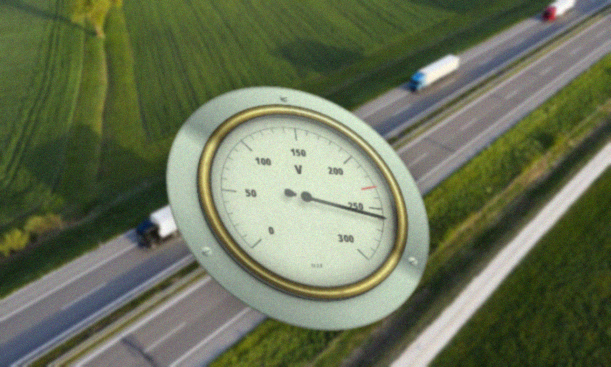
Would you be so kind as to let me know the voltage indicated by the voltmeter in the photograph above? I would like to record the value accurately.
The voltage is 260 V
